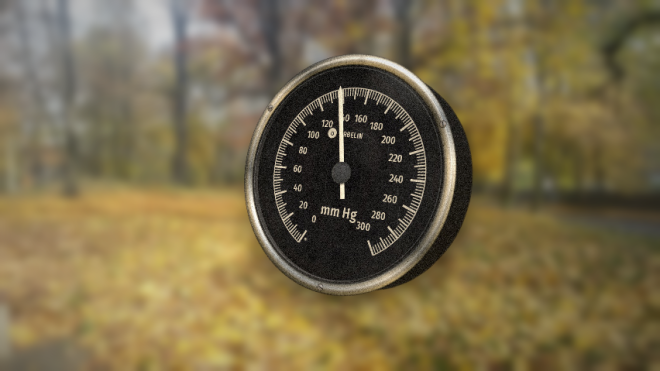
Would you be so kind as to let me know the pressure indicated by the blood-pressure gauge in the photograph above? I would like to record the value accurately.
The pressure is 140 mmHg
